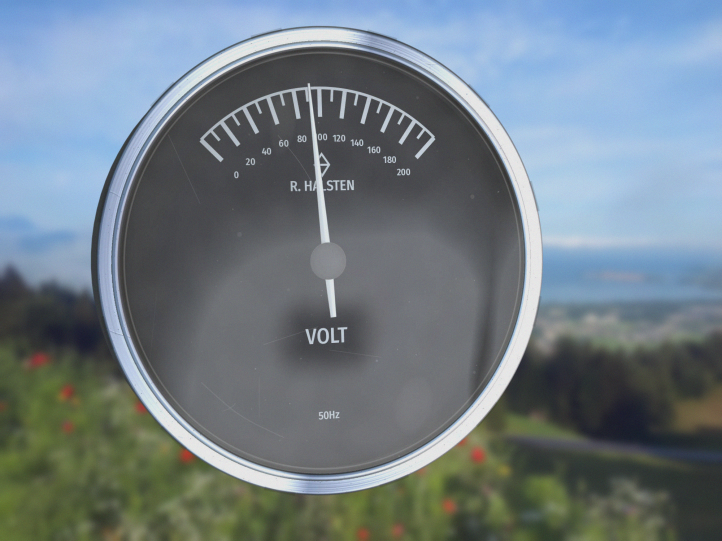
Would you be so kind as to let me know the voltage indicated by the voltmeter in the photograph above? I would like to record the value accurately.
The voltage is 90 V
